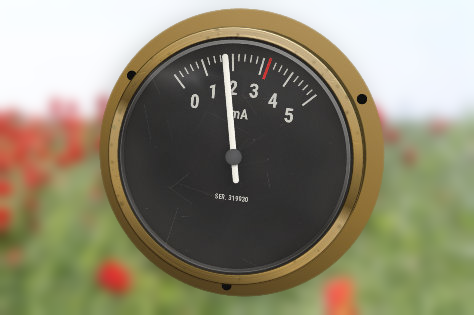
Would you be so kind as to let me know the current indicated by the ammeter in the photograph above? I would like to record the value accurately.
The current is 1.8 mA
